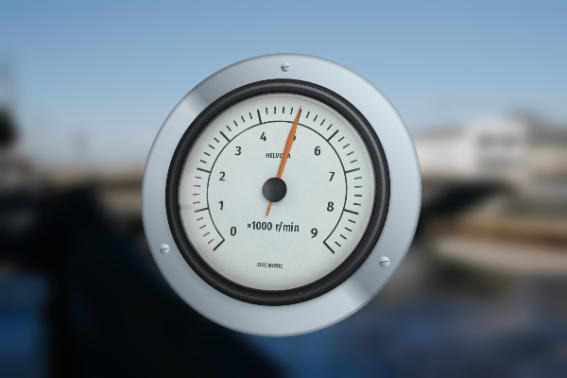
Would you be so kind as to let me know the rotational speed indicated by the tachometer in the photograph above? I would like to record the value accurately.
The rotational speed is 5000 rpm
